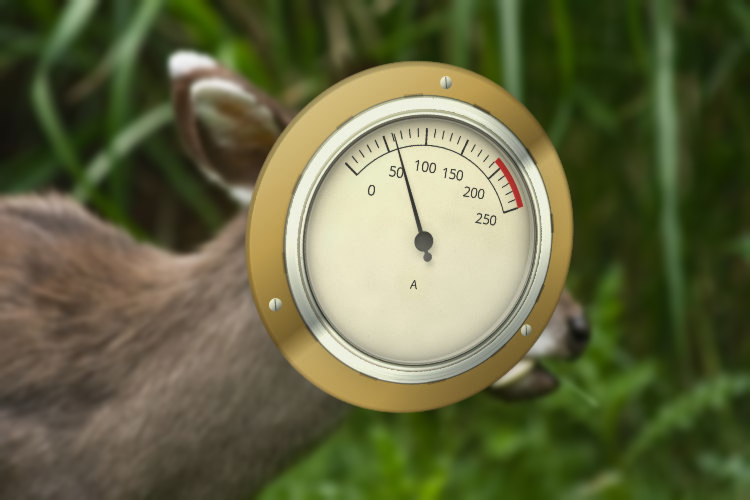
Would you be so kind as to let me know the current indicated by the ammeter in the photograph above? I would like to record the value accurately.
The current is 60 A
